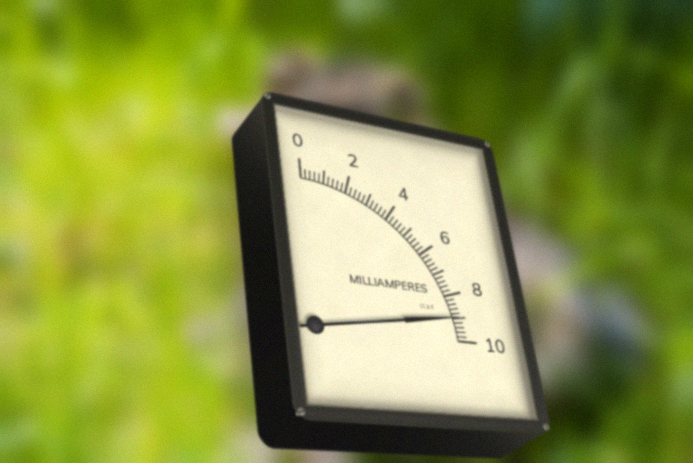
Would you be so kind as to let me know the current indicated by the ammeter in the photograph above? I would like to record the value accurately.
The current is 9 mA
